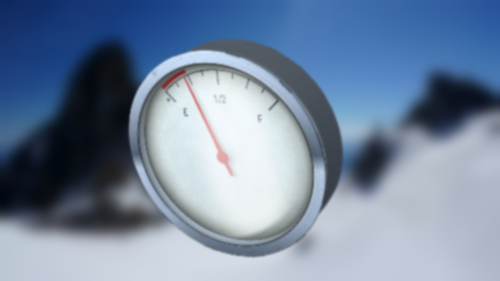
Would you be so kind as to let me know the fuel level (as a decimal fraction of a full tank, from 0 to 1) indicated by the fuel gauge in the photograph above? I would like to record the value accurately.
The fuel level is 0.25
